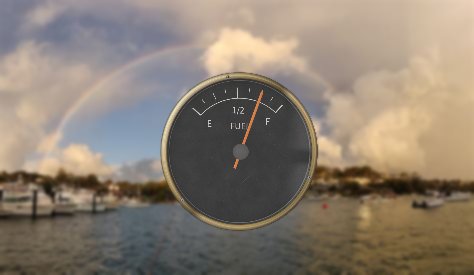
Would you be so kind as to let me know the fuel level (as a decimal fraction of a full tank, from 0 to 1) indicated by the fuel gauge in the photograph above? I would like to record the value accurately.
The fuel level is 0.75
